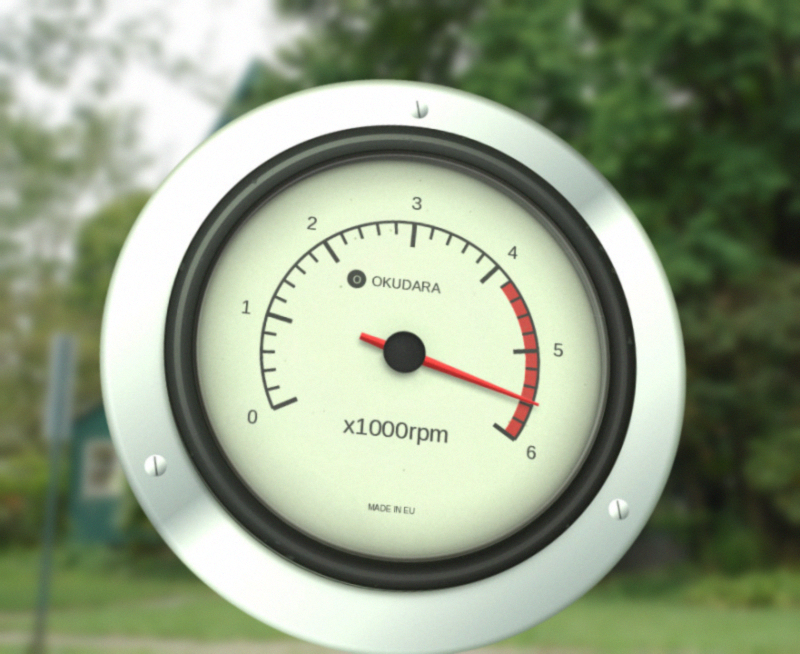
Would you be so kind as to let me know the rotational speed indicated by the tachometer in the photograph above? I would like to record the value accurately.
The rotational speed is 5600 rpm
